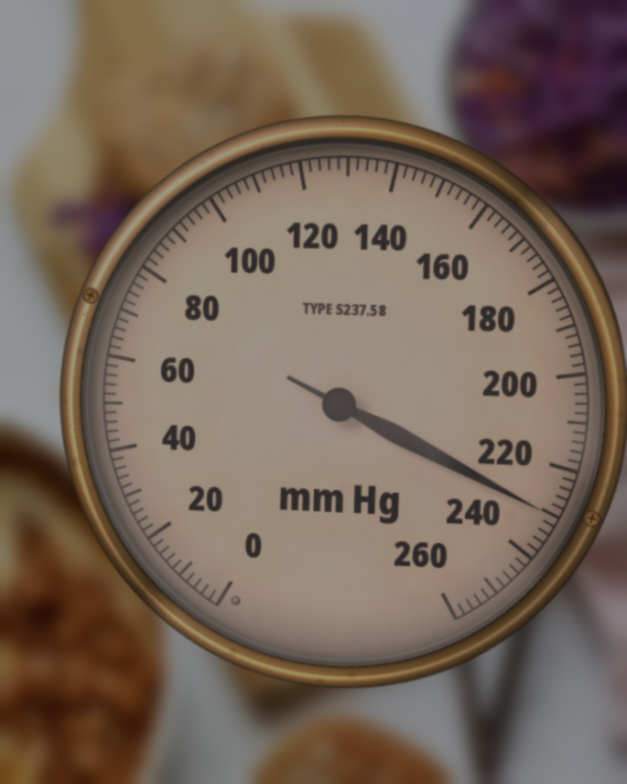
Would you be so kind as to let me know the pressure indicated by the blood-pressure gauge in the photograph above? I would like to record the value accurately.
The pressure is 230 mmHg
